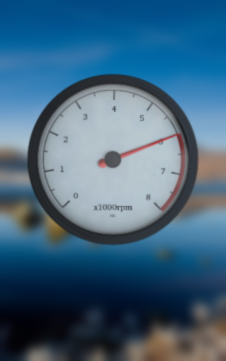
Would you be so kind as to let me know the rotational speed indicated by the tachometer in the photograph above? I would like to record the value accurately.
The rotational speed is 6000 rpm
